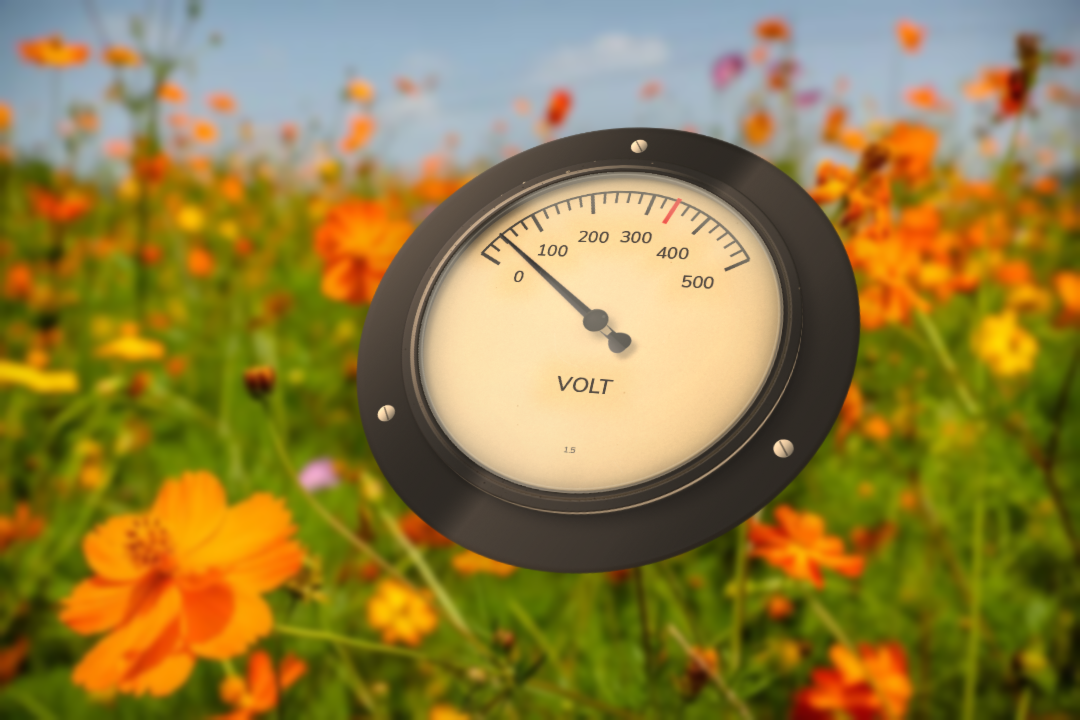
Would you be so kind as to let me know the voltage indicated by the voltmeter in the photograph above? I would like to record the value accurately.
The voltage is 40 V
